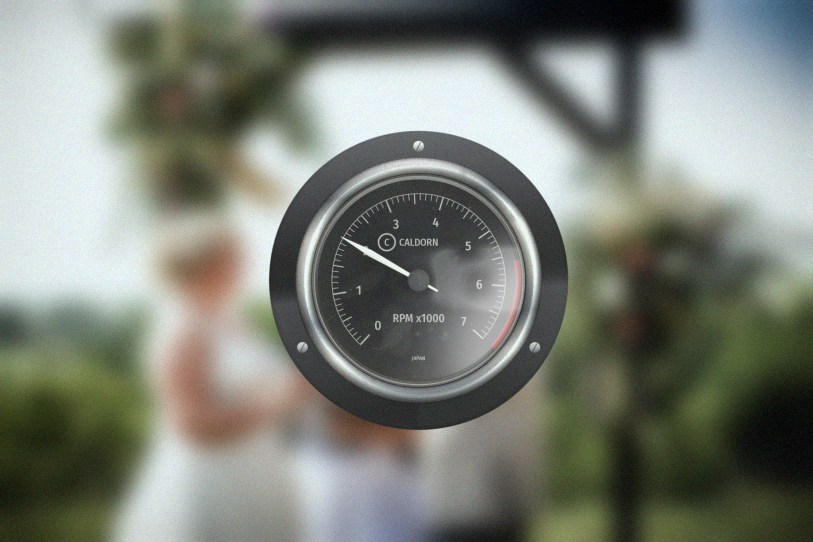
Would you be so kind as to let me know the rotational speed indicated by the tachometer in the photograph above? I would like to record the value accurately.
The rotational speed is 2000 rpm
